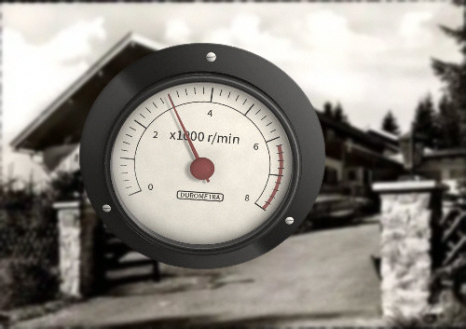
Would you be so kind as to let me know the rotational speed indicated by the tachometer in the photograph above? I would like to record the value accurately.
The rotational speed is 3000 rpm
